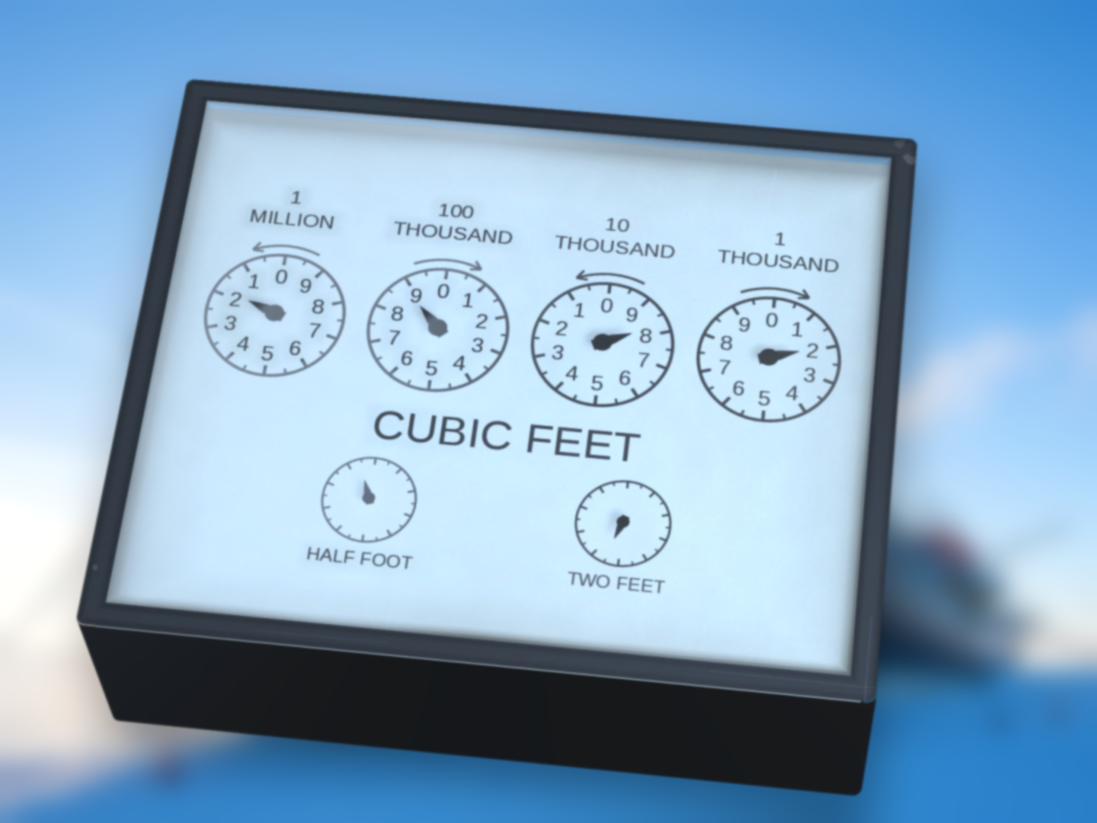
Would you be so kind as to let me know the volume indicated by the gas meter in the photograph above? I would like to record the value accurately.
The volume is 188200 ft³
